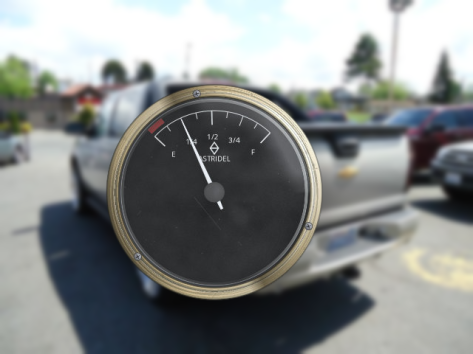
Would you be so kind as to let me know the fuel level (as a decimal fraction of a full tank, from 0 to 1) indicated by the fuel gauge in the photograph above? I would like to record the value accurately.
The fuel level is 0.25
